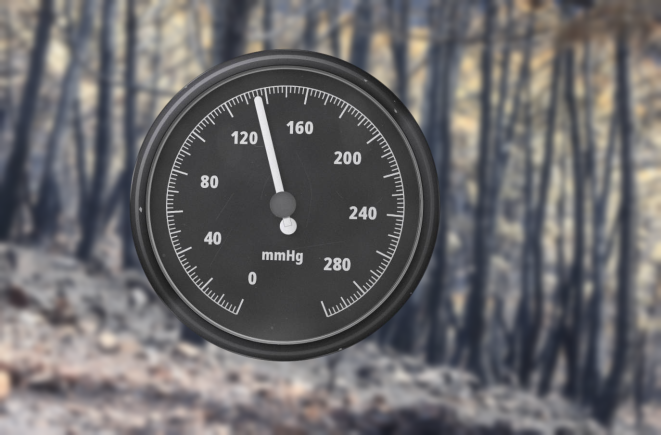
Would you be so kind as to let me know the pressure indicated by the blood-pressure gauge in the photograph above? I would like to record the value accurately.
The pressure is 136 mmHg
